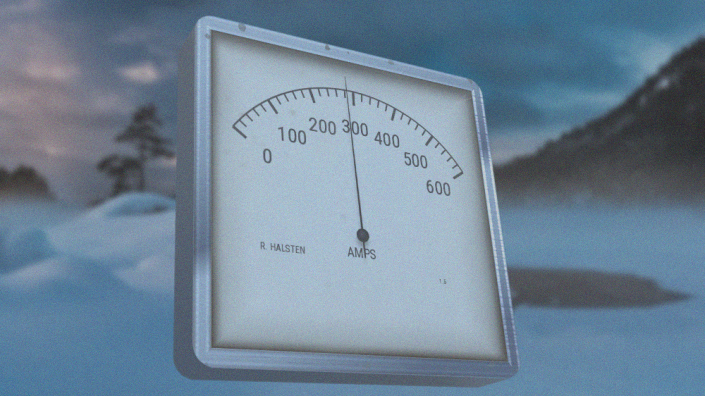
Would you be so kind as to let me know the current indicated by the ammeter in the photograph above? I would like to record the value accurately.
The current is 280 A
